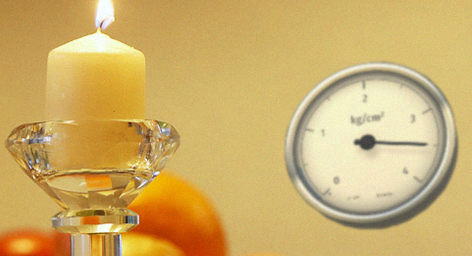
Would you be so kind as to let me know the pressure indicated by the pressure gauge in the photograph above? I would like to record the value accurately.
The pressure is 3.5 kg/cm²
